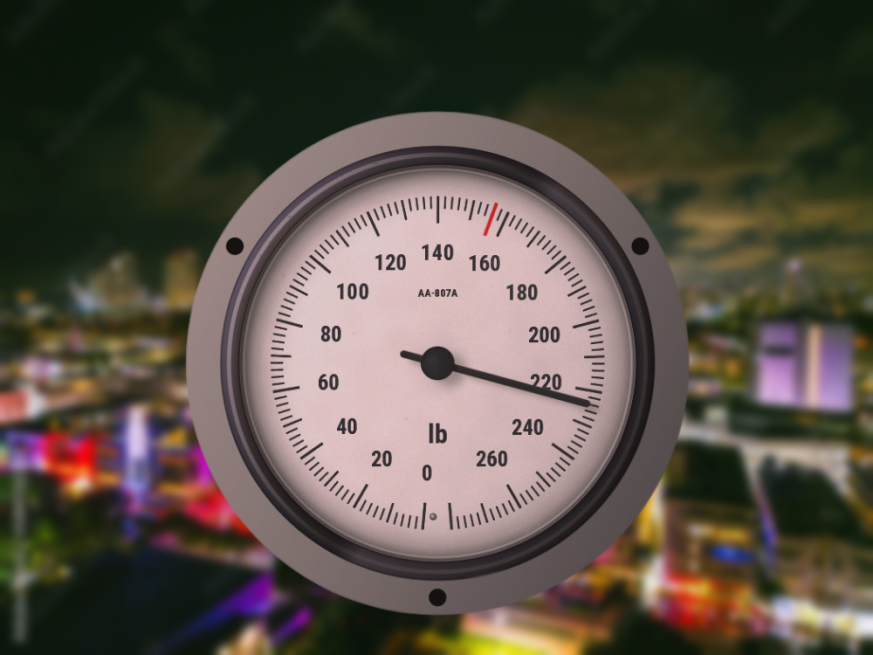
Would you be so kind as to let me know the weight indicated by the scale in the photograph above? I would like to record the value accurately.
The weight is 224 lb
